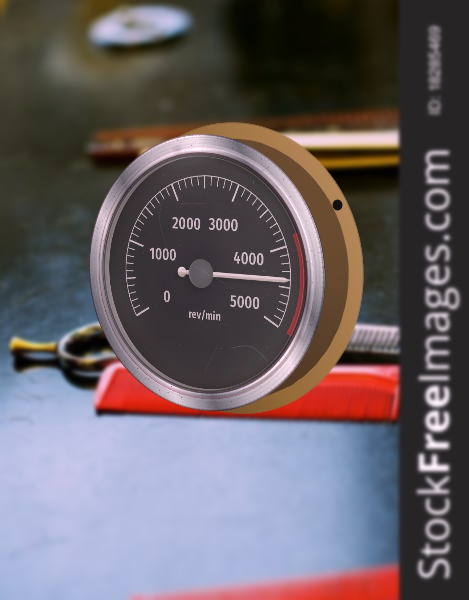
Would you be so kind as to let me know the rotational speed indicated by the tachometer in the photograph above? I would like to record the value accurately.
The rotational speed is 4400 rpm
